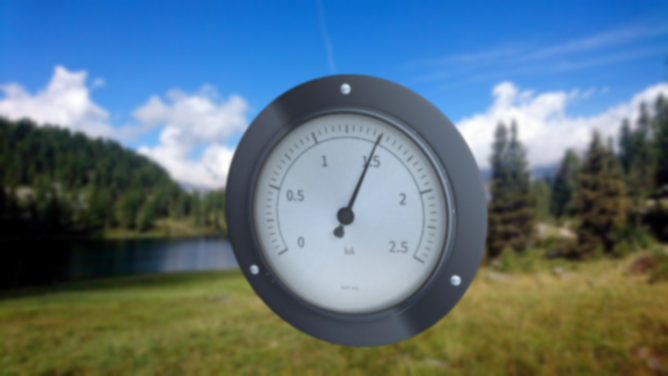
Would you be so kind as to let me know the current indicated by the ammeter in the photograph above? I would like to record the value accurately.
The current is 1.5 kA
